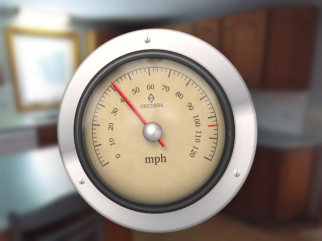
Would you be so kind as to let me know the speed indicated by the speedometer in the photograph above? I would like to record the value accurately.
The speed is 42 mph
